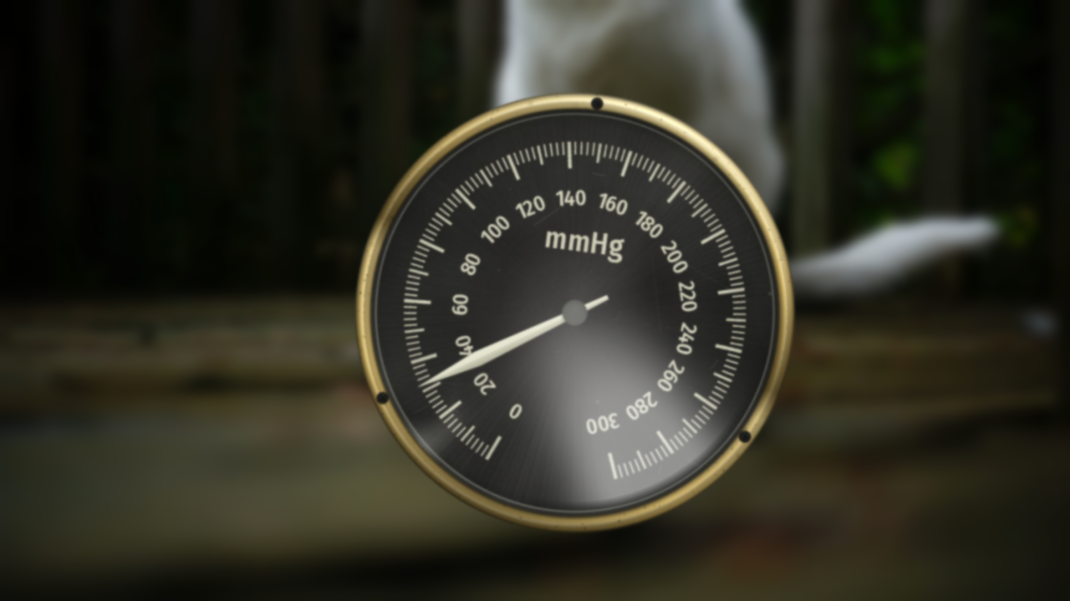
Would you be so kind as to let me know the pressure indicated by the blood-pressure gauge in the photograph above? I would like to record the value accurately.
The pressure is 32 mmHg
